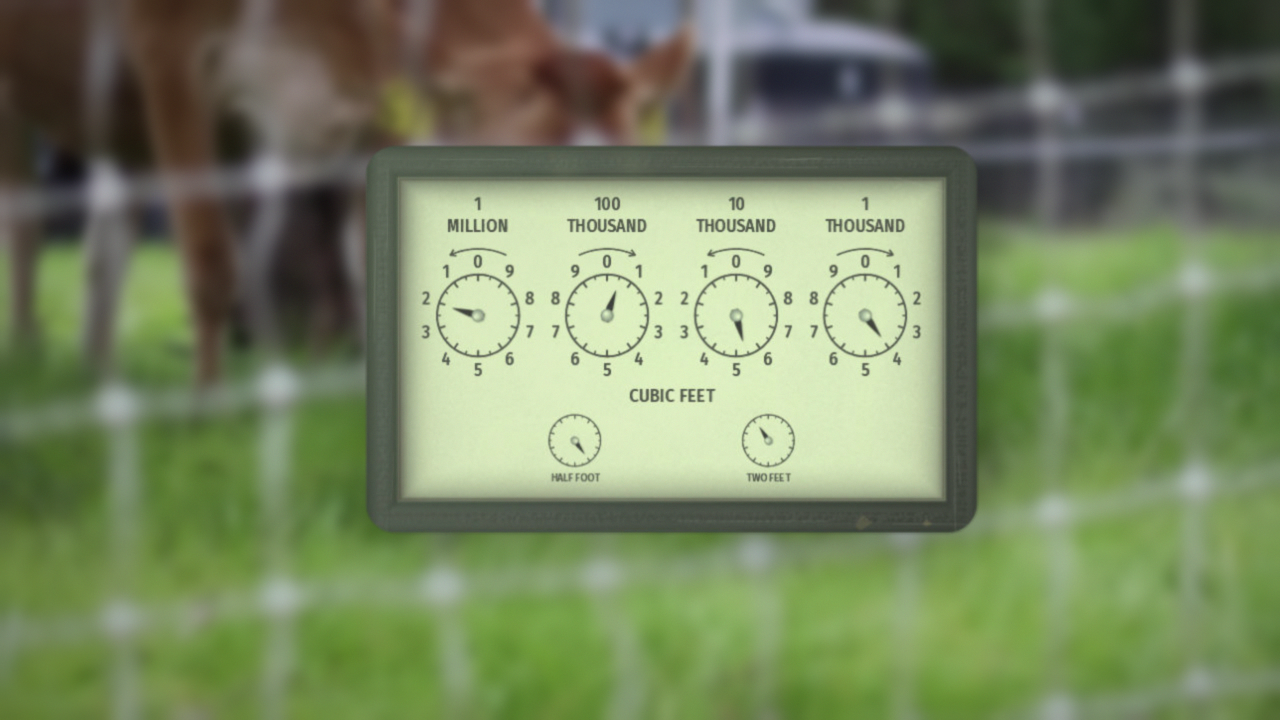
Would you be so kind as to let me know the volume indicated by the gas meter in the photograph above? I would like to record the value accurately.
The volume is 205400 ft³
